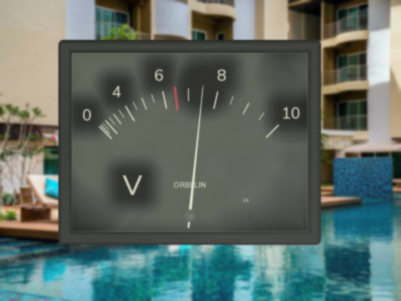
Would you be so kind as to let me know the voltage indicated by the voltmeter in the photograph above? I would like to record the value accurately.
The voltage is 7.5 V
